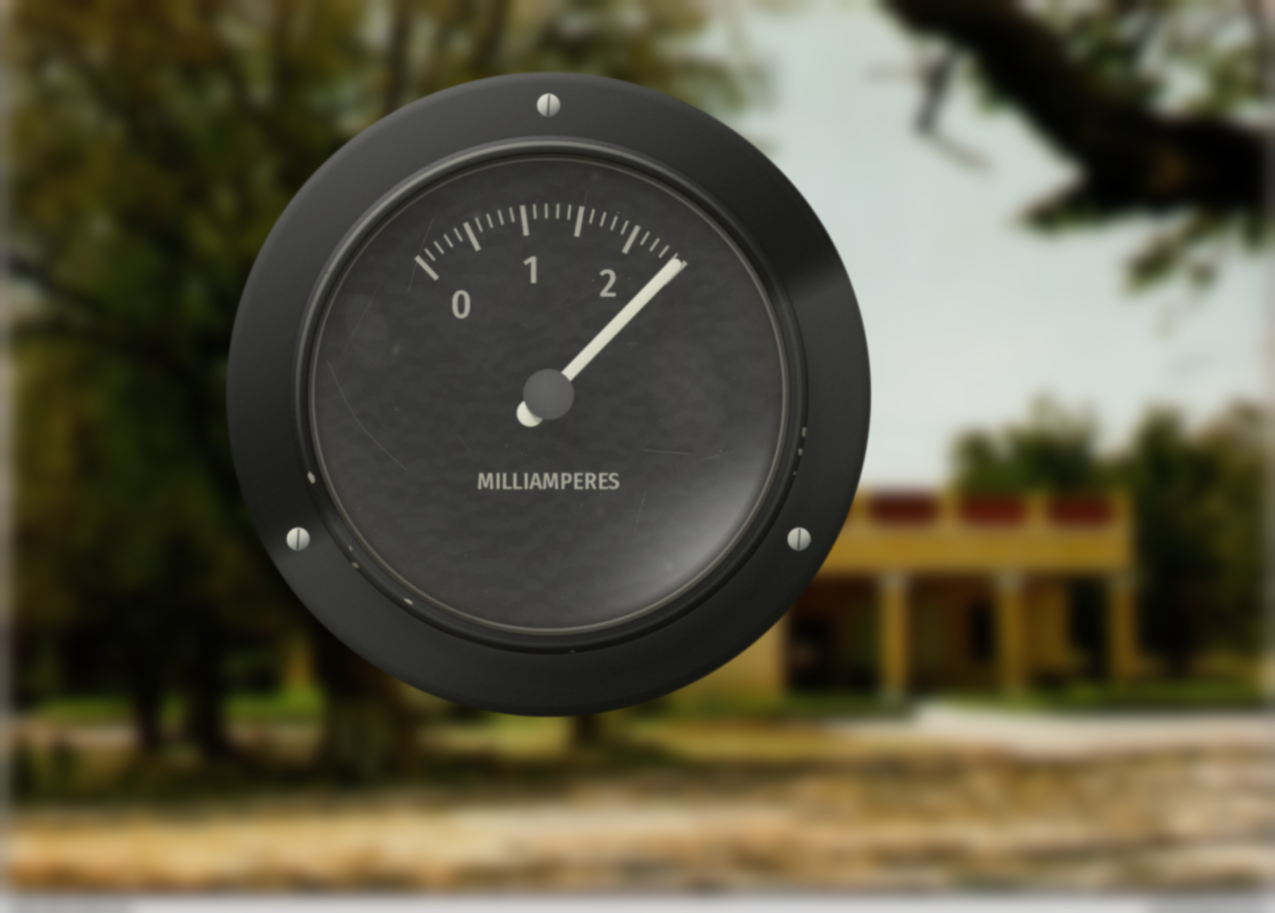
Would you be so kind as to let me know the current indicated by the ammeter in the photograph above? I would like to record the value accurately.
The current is 2.45 mA
